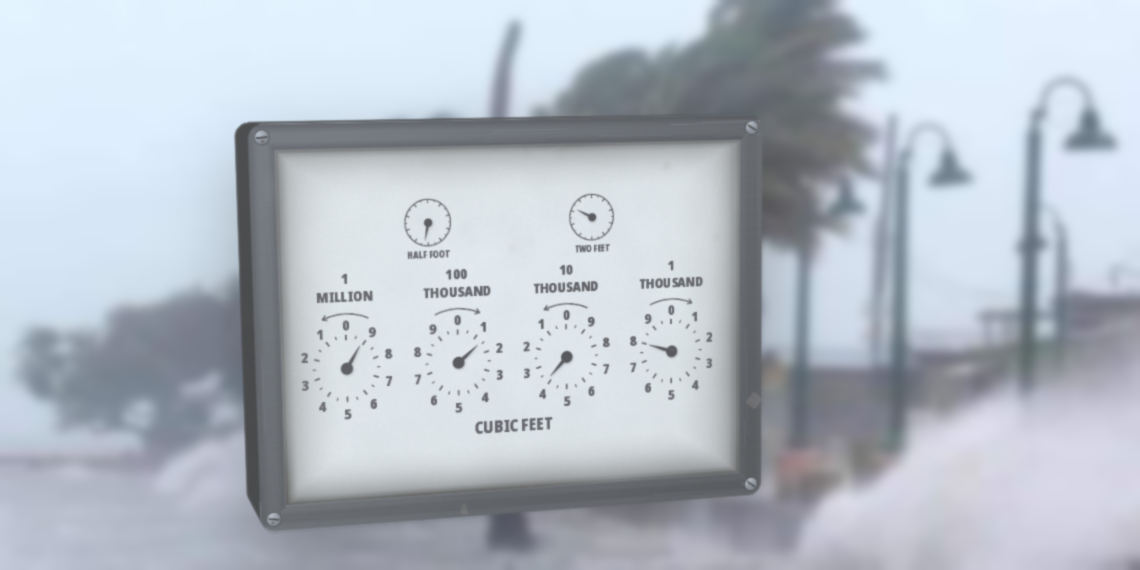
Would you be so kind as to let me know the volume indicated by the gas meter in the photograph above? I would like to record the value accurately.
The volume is 913800 ft³
